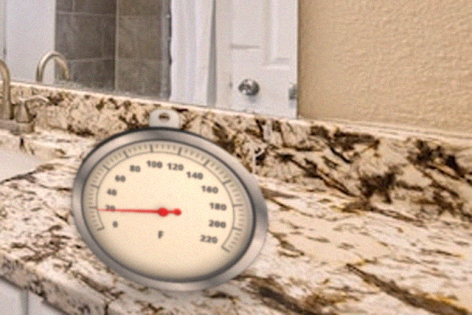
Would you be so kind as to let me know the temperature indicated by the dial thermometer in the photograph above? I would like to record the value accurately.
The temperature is 20 °F
